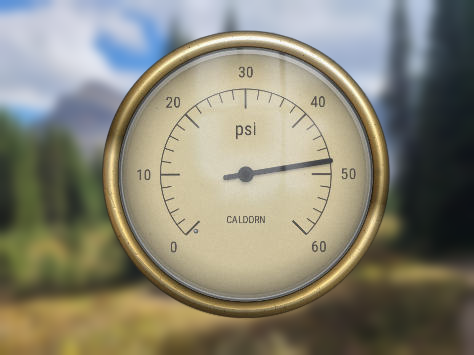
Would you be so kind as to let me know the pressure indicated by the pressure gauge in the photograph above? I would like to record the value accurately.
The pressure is 48 psi
